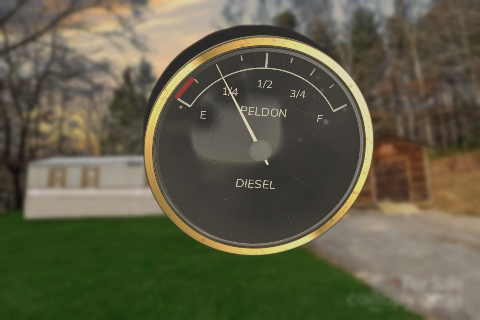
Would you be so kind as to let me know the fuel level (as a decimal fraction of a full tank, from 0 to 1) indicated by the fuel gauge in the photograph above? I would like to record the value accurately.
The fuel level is 0.25
